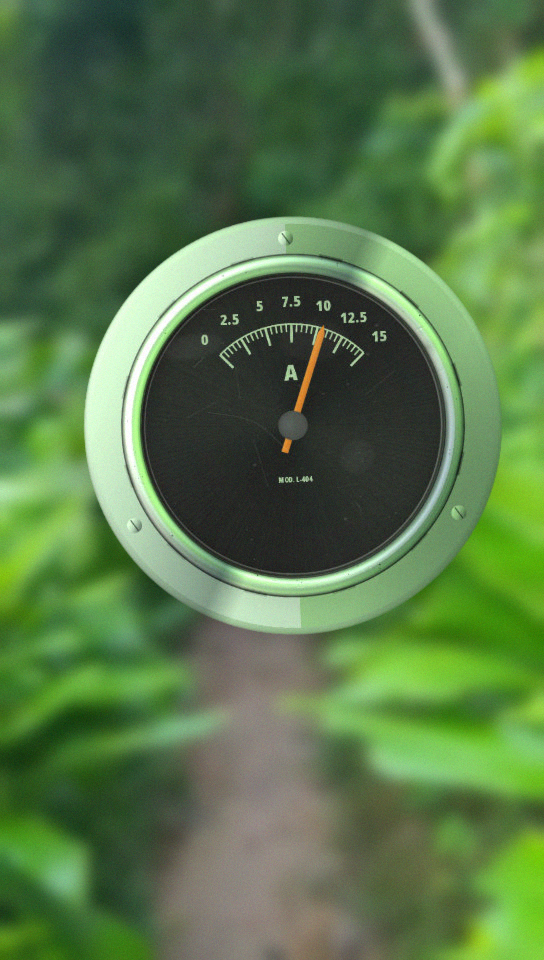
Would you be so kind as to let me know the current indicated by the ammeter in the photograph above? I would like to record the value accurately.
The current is 10.5 A
